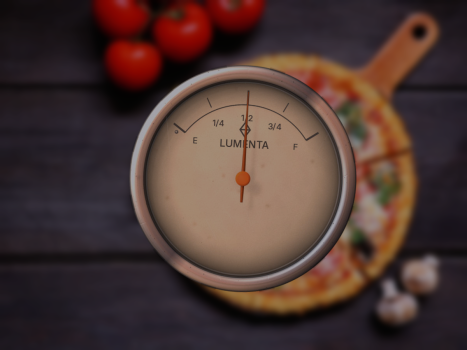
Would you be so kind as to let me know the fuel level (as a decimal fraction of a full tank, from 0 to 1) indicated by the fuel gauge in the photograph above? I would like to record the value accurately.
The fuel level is 0.5
